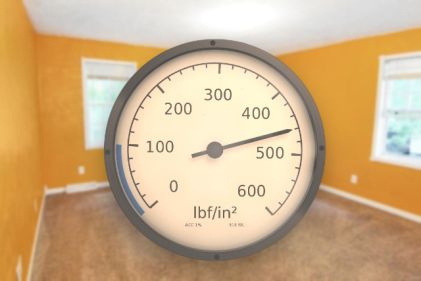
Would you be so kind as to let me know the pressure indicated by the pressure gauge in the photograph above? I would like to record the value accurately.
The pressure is 460 psi
